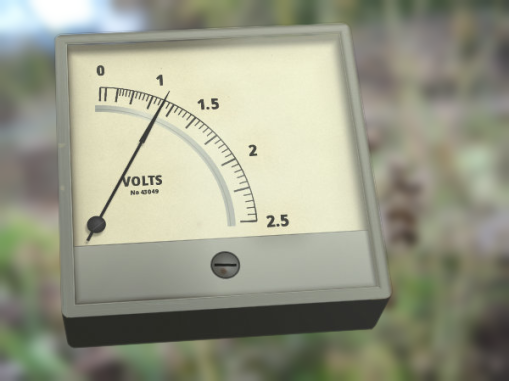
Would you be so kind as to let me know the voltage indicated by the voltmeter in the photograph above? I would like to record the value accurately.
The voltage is 1.15 V
